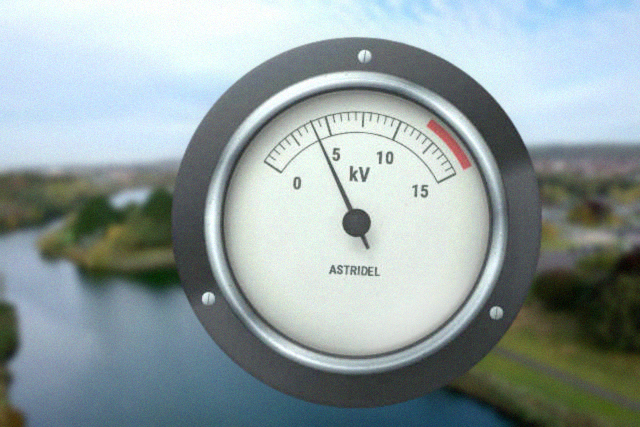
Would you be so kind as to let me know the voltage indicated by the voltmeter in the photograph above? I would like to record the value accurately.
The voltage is 4 kV
